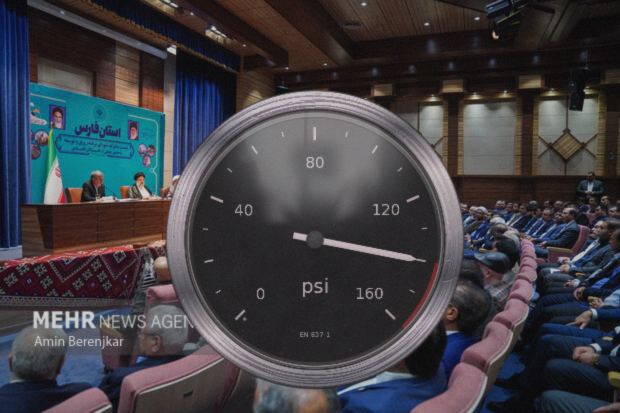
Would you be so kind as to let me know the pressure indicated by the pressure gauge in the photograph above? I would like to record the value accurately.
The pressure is 140 psi
